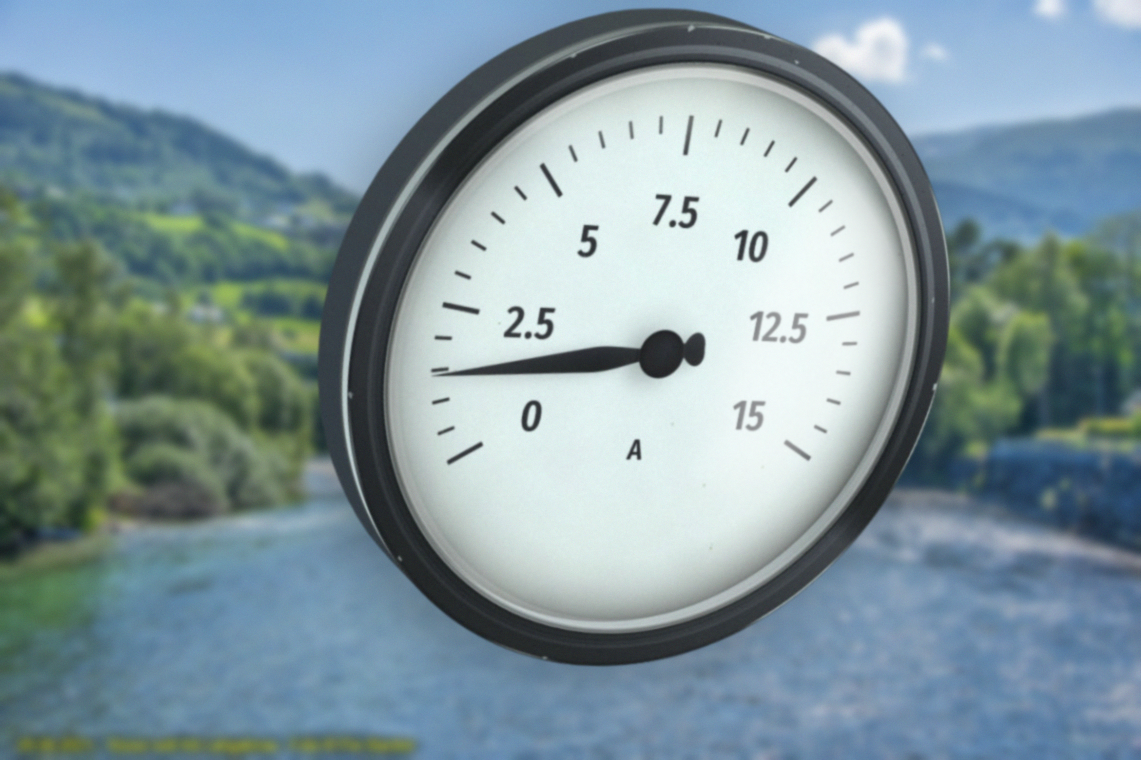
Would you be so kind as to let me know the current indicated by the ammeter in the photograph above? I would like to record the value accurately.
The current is 1.5 A
